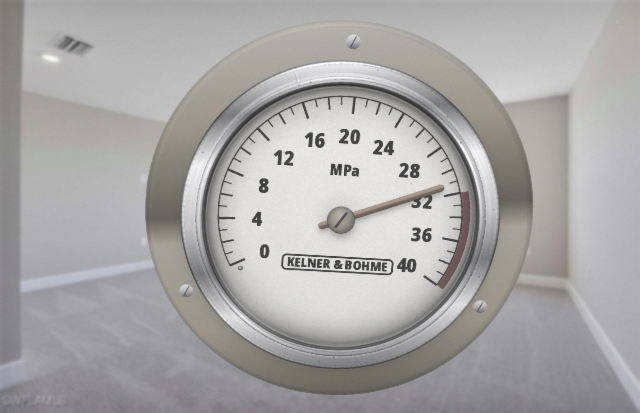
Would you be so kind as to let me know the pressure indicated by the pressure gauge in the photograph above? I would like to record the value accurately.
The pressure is 31 MPa
